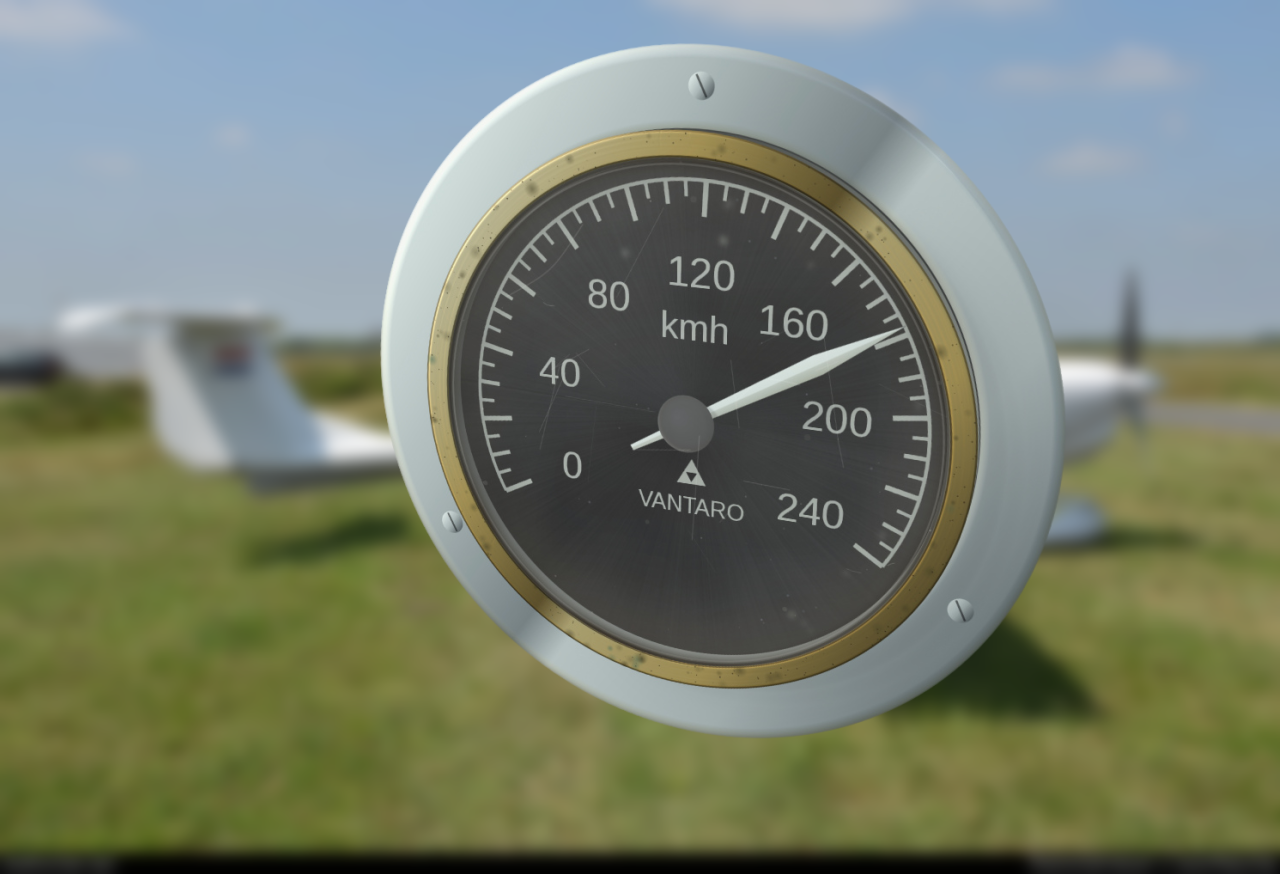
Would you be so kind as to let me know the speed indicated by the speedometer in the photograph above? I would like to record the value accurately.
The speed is 177.5 km/h
